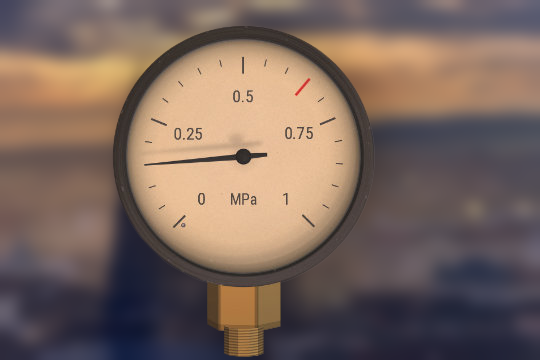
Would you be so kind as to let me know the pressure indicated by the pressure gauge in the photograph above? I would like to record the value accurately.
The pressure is 0.15 MPa
